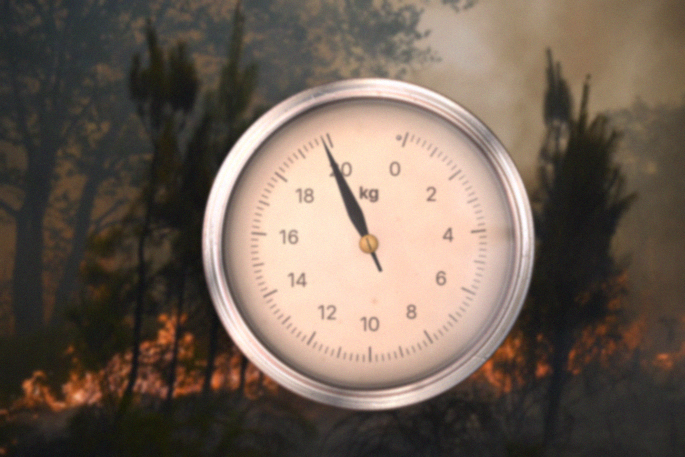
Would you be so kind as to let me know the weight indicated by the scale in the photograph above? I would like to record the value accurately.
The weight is 19.8 kg
